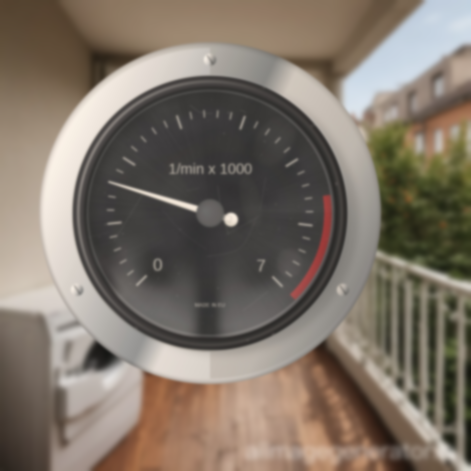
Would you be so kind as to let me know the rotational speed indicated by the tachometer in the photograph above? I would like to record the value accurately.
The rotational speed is 1600 rpm
